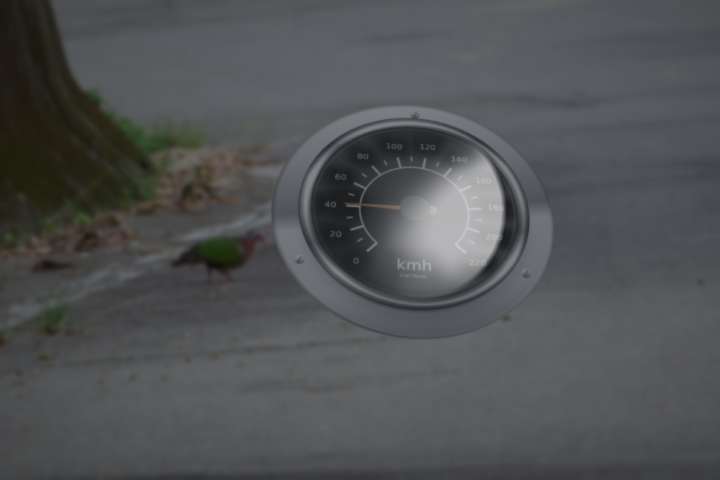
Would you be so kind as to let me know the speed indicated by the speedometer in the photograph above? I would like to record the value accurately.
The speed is 40 km/h
